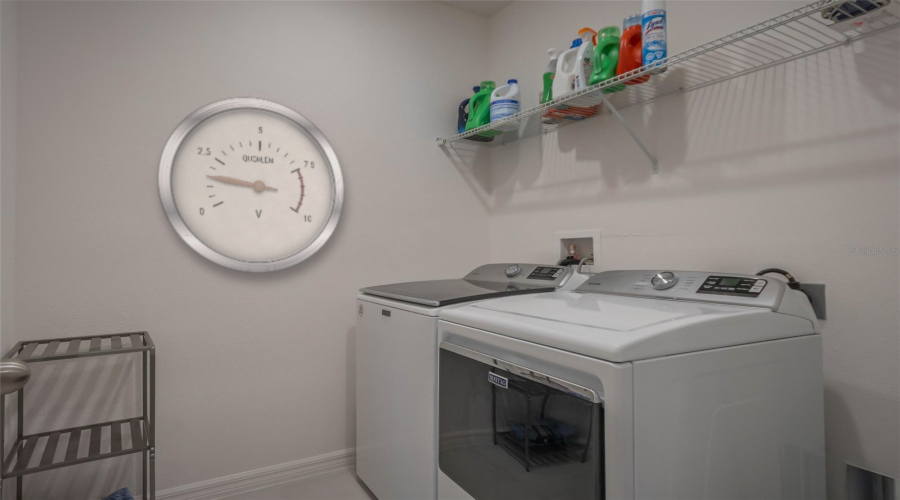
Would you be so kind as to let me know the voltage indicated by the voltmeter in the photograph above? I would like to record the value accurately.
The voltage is 1.5 V
